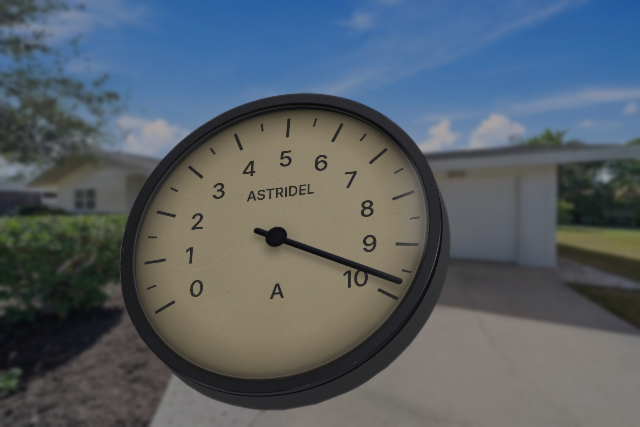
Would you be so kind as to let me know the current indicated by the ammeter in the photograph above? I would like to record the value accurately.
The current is 9.75 A
